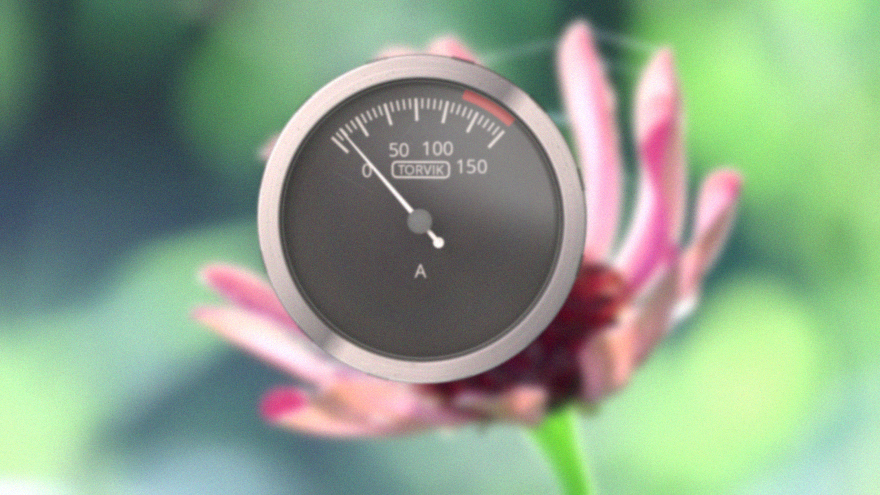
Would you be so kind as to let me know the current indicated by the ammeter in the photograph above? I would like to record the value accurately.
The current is 10 A
